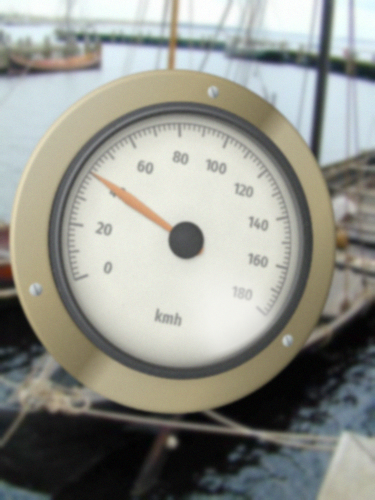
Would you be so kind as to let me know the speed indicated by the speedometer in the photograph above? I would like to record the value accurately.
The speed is 40 km/h
